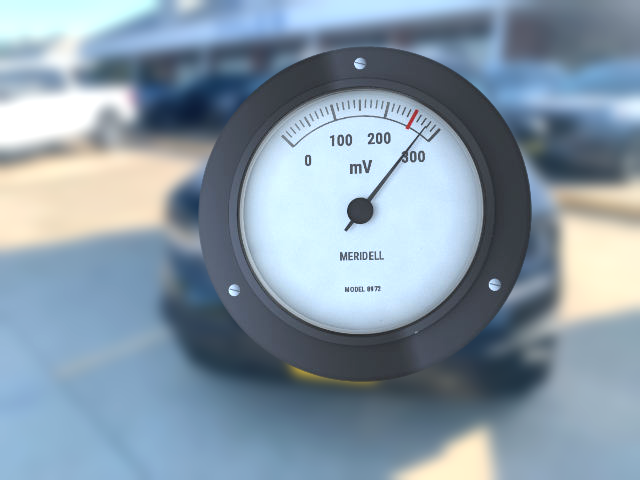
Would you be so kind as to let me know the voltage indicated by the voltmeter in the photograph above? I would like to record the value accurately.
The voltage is 280 mV
